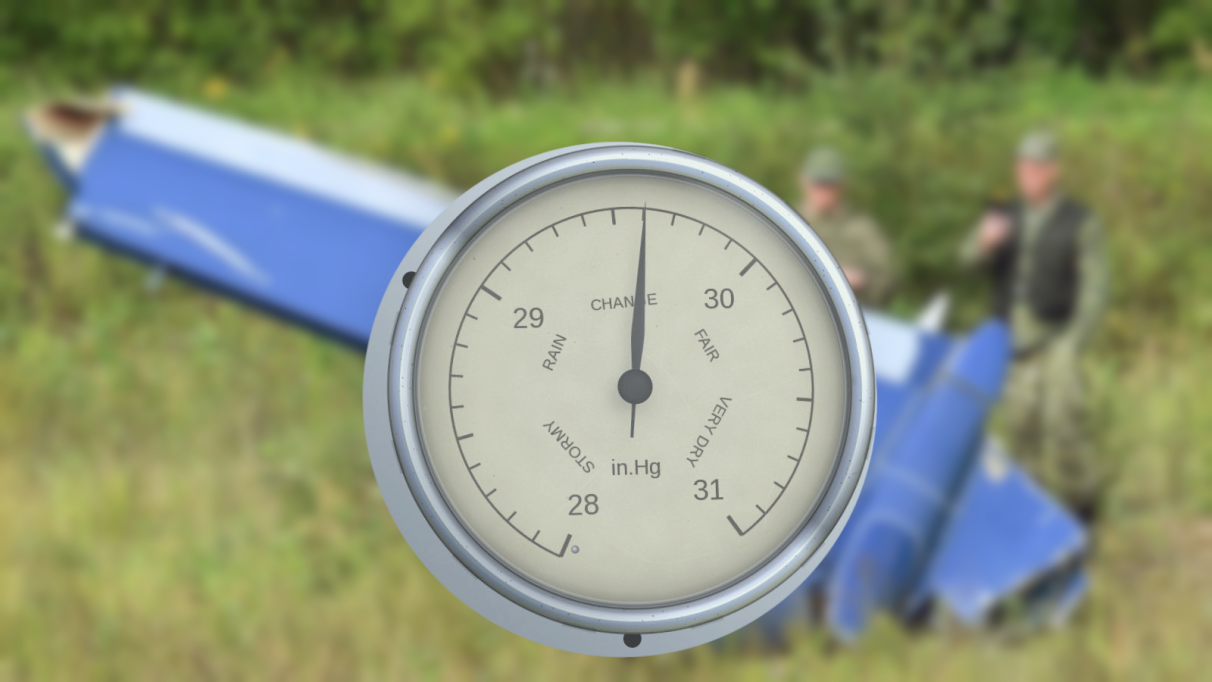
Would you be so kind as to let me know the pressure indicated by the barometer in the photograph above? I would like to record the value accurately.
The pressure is 29.6 inHg
